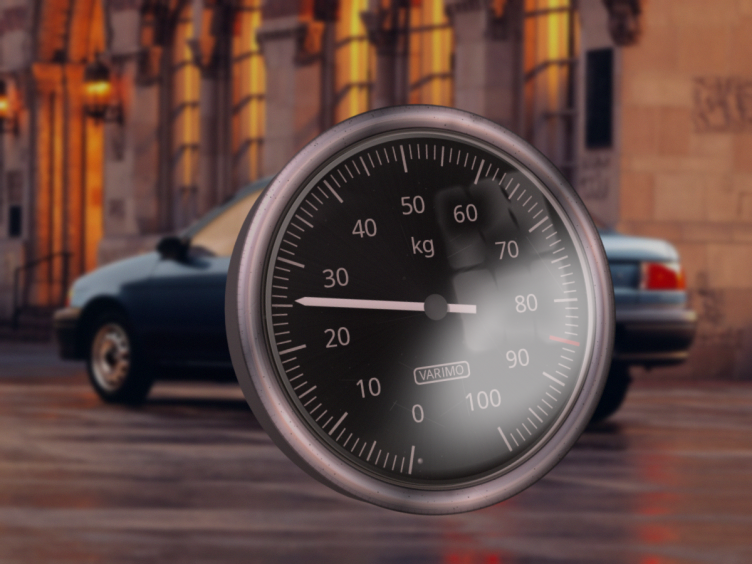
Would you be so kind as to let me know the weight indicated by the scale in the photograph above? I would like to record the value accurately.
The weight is 25.5 kg
